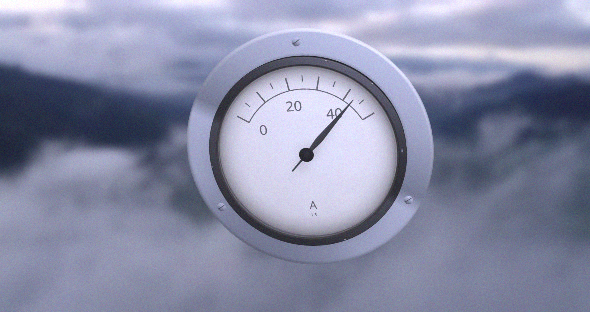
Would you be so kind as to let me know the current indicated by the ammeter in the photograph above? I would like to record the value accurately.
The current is 42.5 A
